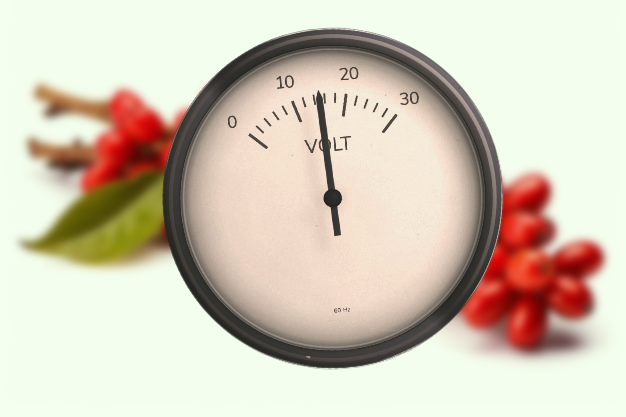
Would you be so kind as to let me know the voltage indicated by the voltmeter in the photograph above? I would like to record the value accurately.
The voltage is 15 V
